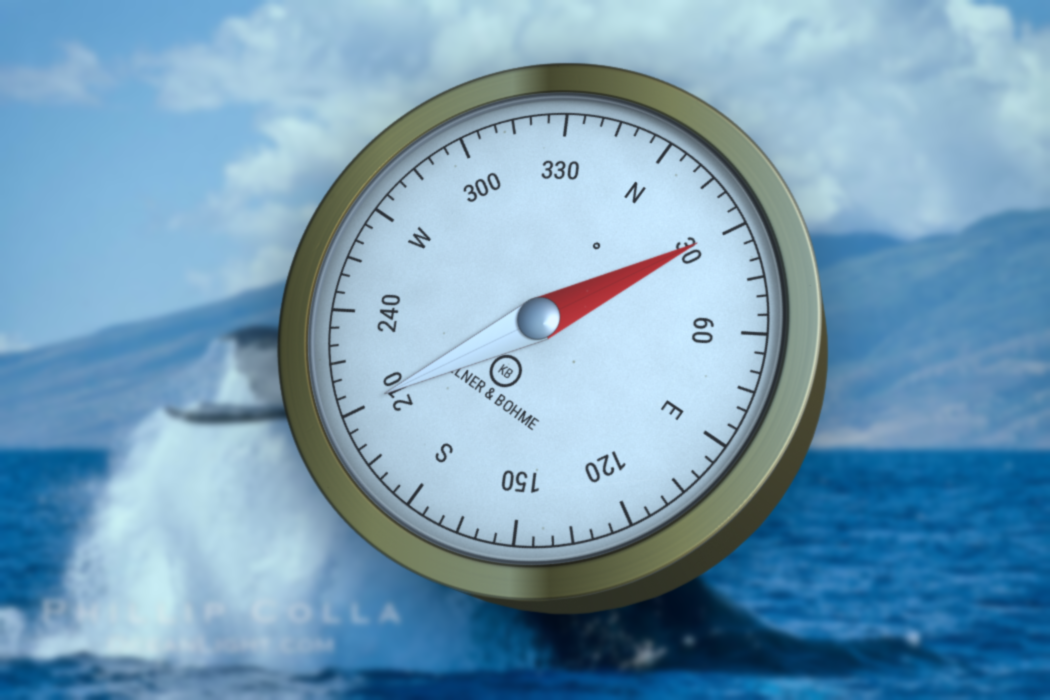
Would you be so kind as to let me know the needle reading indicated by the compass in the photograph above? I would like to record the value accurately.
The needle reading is 30 °
